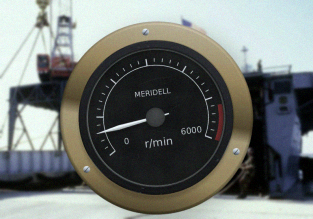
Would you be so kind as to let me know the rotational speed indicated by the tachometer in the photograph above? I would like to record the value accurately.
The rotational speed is 600 rpm
